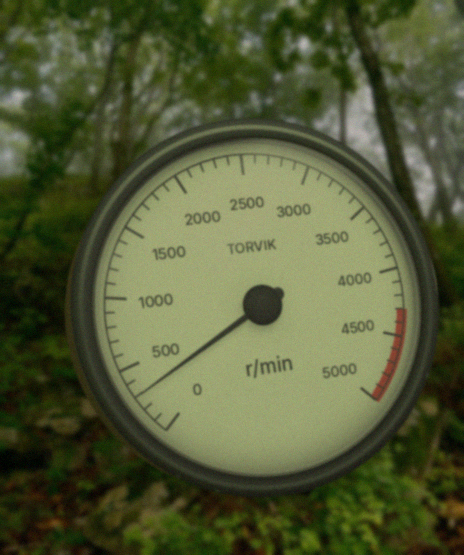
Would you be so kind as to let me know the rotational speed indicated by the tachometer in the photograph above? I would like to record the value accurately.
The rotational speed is 300 rpm
